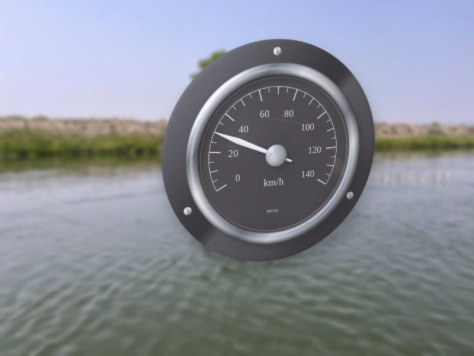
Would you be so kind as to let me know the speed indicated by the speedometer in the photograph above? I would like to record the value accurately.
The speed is 30 km/h
